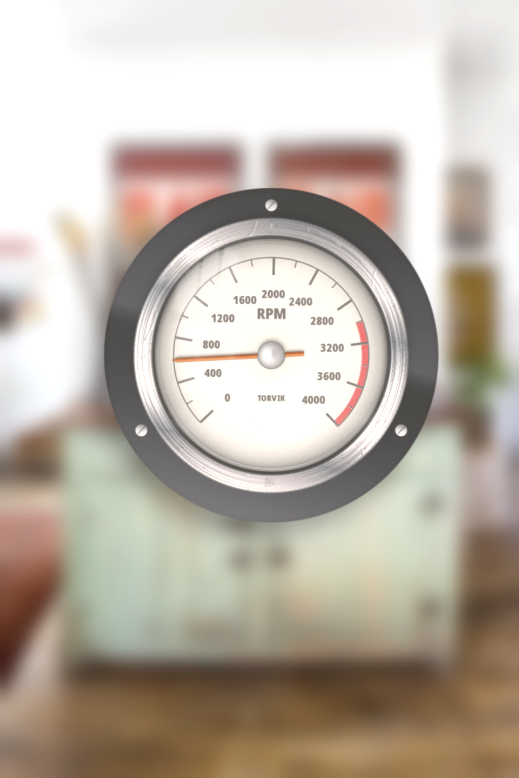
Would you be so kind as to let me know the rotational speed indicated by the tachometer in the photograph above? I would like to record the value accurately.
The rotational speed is 600 rpm
